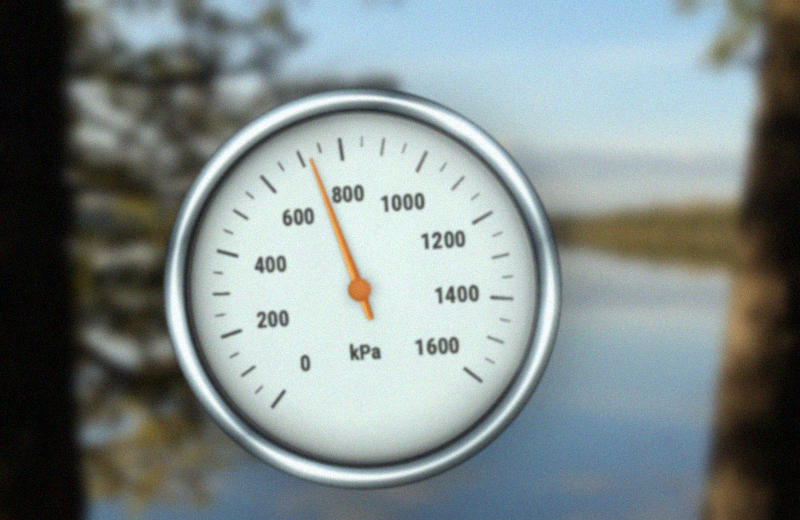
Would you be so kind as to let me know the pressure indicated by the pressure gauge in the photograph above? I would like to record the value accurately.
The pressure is 725 kPa
